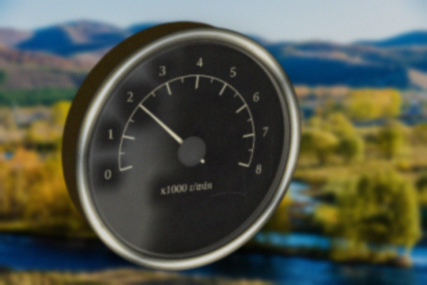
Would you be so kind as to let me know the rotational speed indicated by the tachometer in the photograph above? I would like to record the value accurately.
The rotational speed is 2000 rpm
